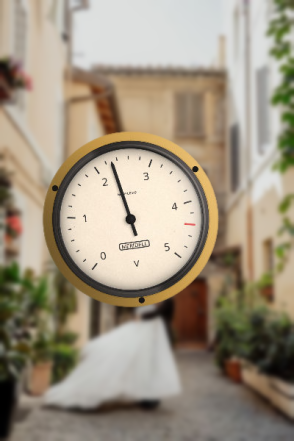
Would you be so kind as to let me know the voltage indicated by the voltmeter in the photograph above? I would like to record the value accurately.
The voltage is 2.3 V
